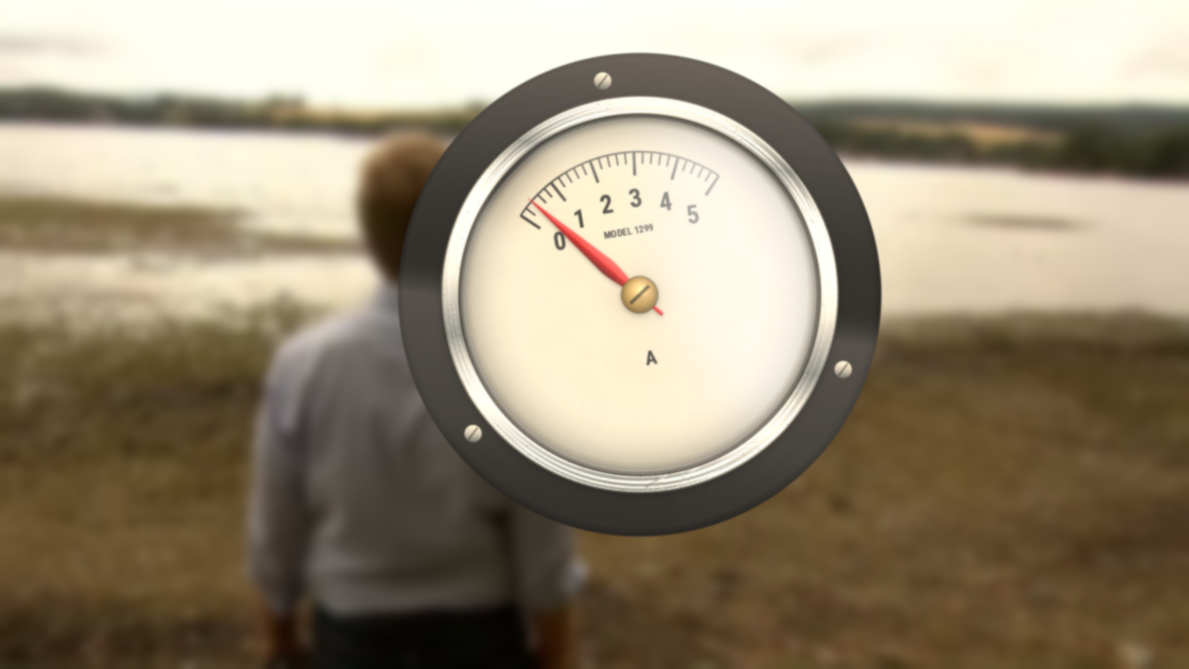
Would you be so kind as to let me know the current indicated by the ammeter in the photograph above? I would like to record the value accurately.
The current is 0.4 A
